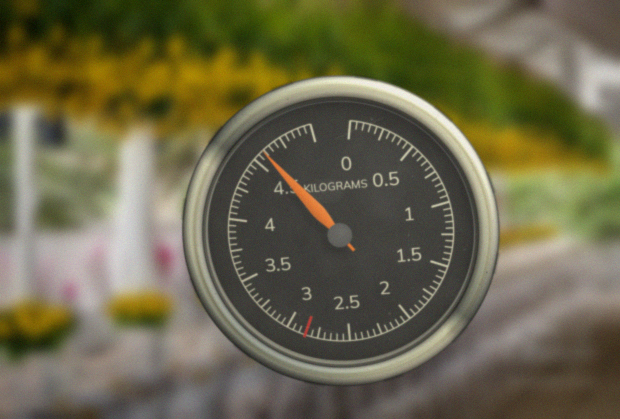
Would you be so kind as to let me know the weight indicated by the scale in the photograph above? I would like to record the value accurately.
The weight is 4.6 kg
